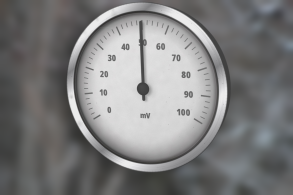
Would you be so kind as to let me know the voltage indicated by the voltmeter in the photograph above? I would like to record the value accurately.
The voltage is 50 mV
